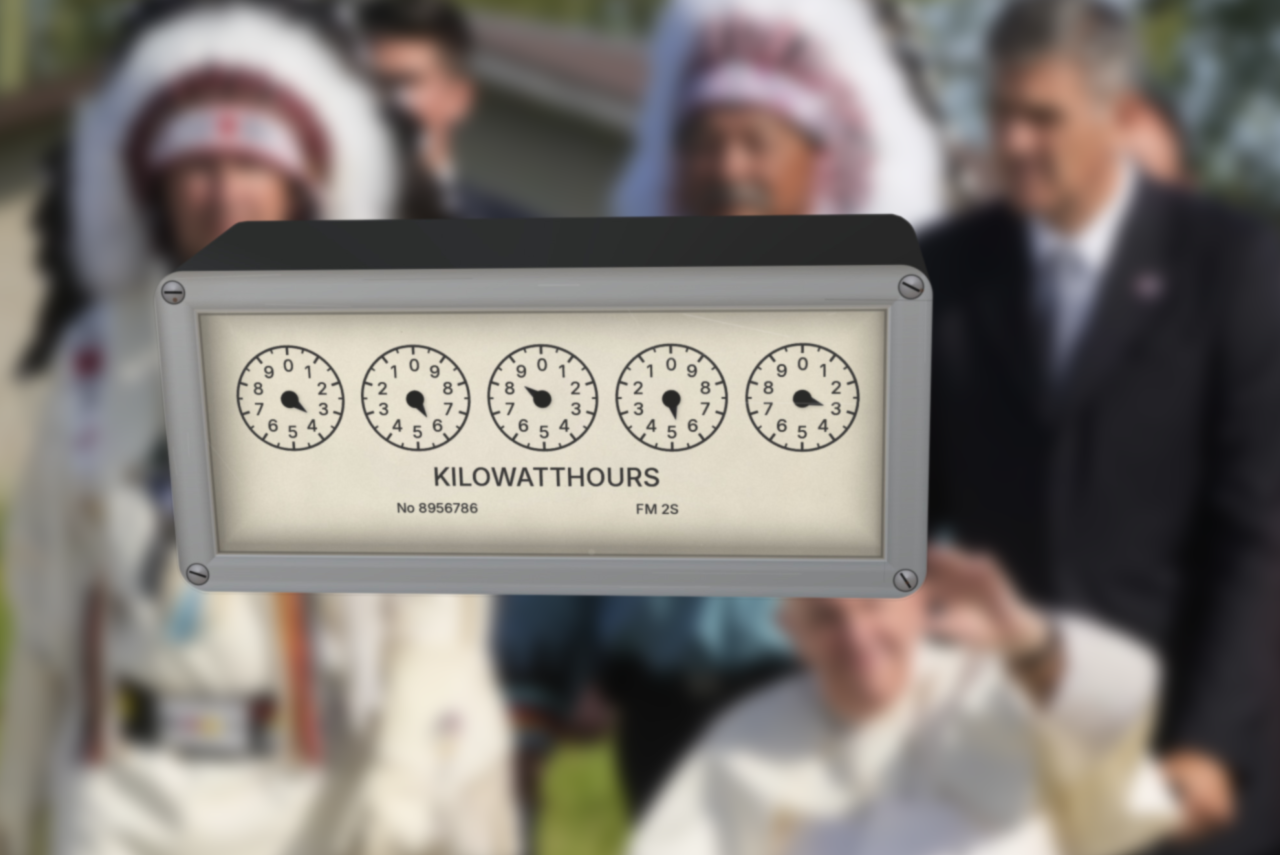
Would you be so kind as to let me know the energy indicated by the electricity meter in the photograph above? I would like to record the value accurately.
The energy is 35853 kWh
